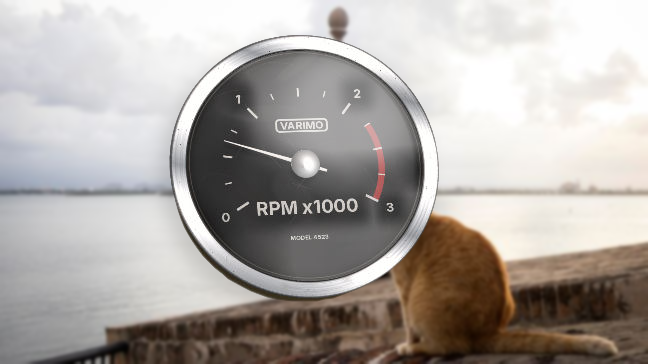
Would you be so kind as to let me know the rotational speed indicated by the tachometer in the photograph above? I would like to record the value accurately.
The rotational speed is 625 rpm
